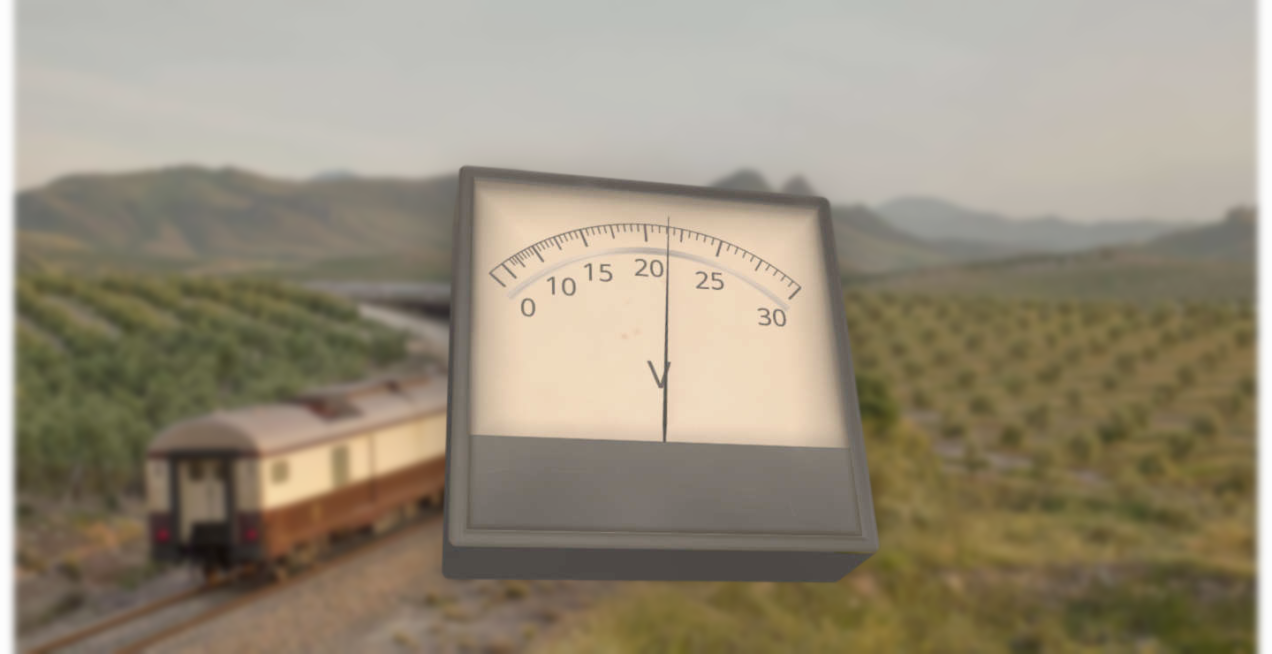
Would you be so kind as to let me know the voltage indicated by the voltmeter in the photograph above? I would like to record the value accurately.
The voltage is 21.5 V
